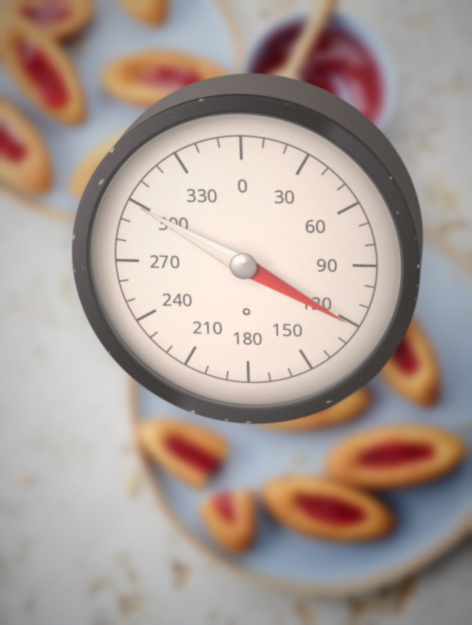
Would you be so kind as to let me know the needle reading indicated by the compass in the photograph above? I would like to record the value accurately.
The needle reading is 120 °
